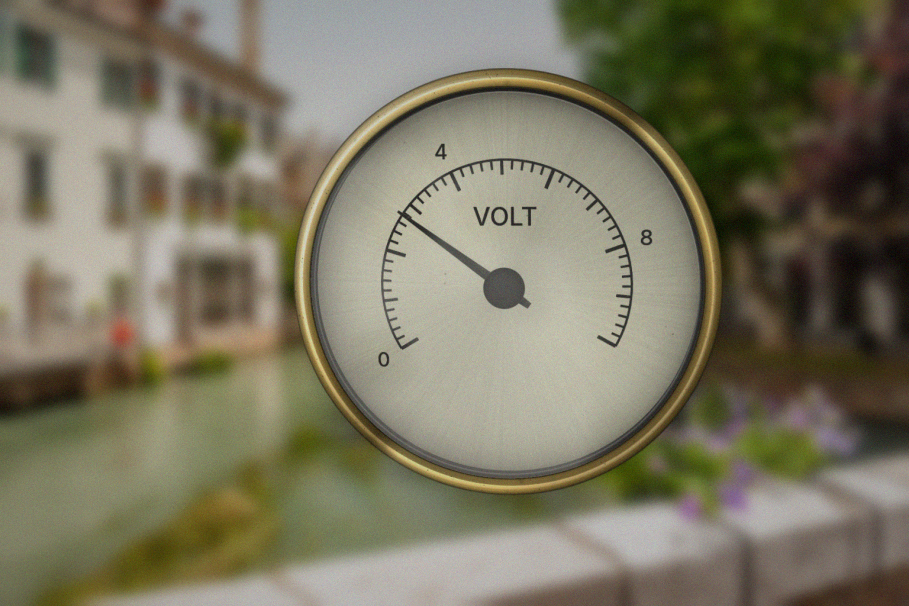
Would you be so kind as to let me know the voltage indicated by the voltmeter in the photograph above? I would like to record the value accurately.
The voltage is 2.8 V
